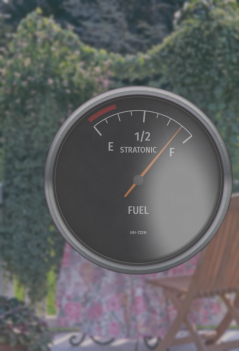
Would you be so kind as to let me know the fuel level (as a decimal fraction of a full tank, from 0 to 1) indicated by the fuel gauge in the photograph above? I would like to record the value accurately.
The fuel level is 0.875
